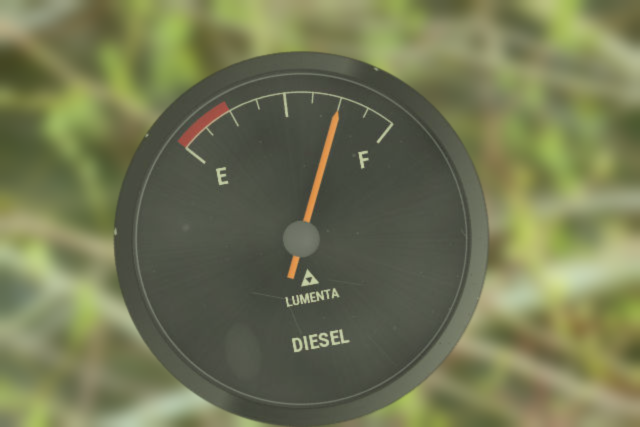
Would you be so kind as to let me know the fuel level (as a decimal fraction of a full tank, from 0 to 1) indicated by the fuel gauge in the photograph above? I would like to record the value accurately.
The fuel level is 0.75
